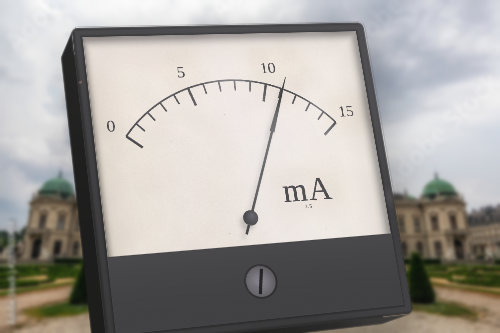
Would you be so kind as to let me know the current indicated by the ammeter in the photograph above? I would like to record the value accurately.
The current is 11 mA
